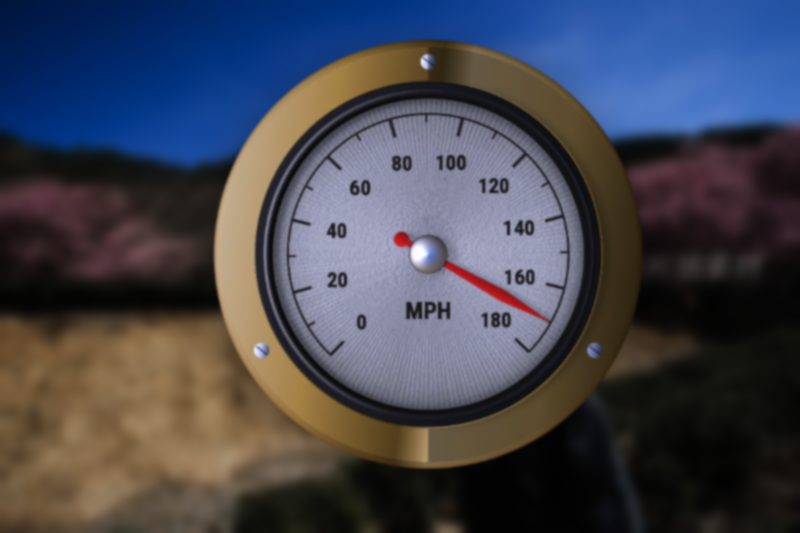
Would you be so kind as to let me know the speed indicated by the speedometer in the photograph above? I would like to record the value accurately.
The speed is 170 mph
